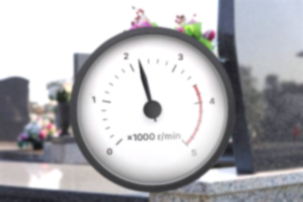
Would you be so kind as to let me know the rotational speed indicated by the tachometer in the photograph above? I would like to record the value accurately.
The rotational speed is 2200 rpm
